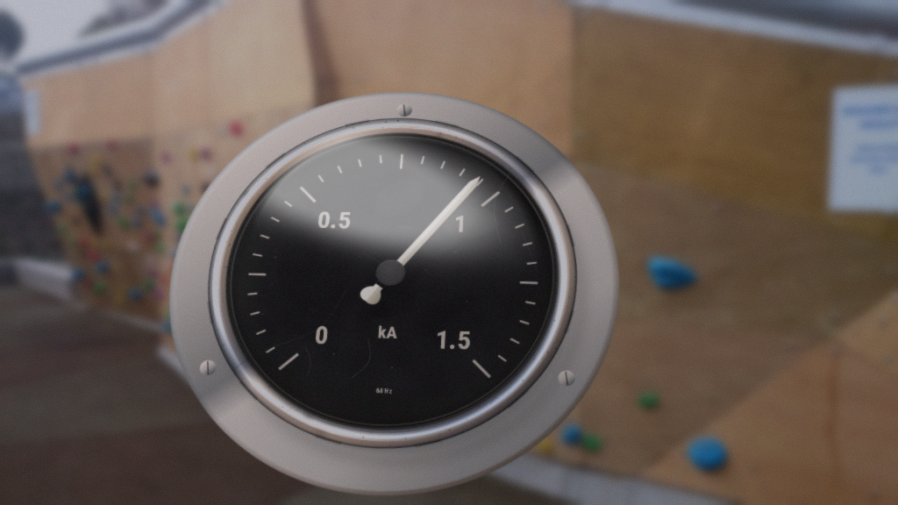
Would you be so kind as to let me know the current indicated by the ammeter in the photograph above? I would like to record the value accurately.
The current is 0.95 kA
